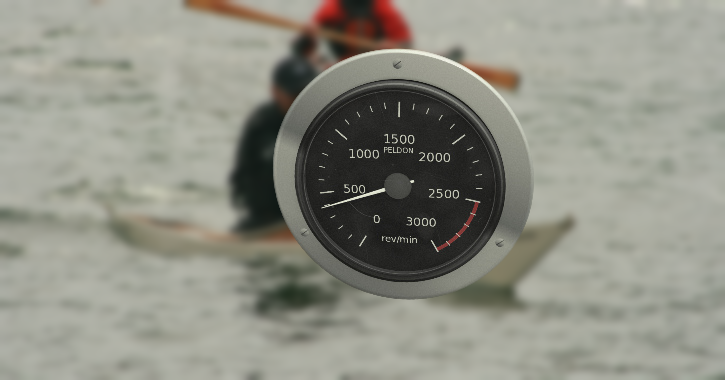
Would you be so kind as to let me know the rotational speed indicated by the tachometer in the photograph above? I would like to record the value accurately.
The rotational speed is 400 rpm
